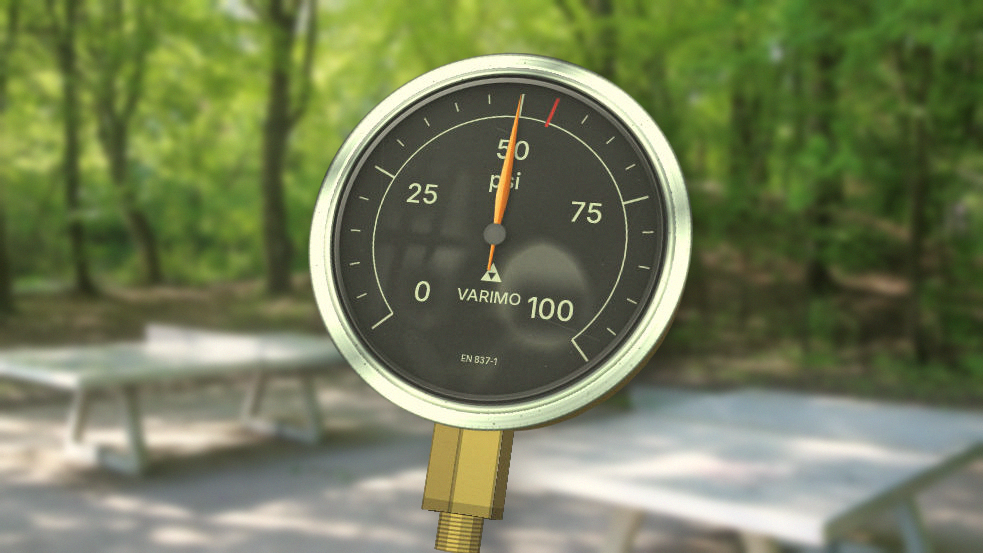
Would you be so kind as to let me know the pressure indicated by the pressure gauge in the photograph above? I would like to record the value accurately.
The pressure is 50 psi
